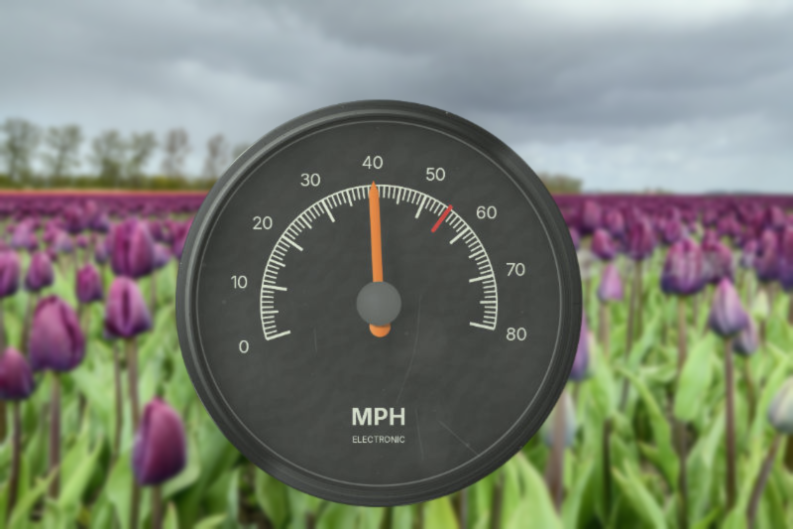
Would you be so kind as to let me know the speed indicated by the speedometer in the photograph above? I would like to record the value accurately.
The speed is 40 mph
